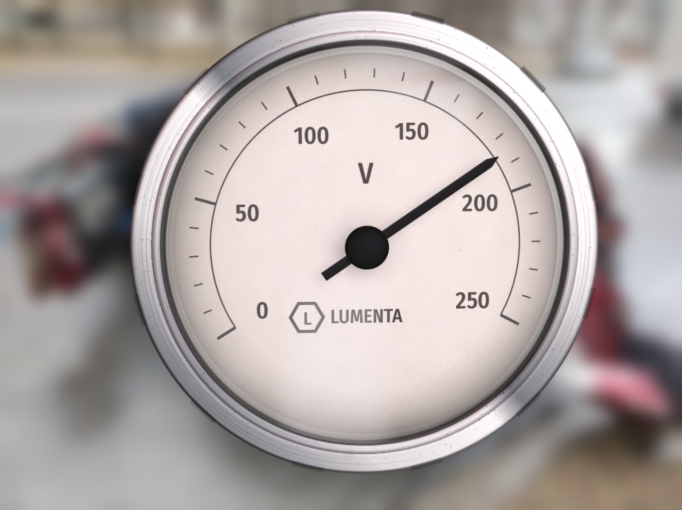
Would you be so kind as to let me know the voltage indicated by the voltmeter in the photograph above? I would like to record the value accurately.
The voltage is 185 V
